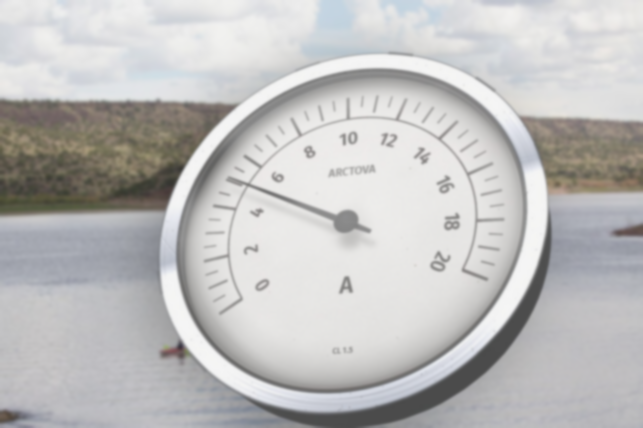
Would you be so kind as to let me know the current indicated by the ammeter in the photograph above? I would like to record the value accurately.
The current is 5 A
